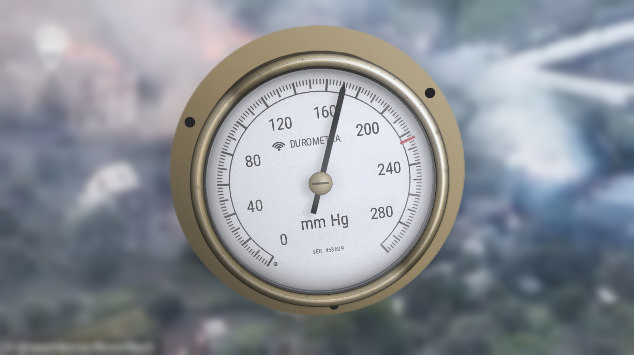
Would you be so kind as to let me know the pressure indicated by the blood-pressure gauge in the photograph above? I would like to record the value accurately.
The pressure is 170 mmHg
